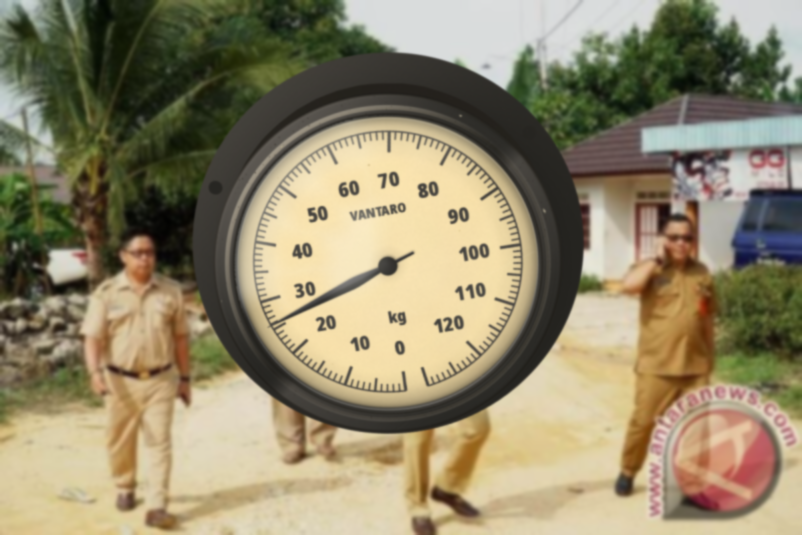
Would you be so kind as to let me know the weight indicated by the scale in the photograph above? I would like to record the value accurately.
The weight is 26 kg
